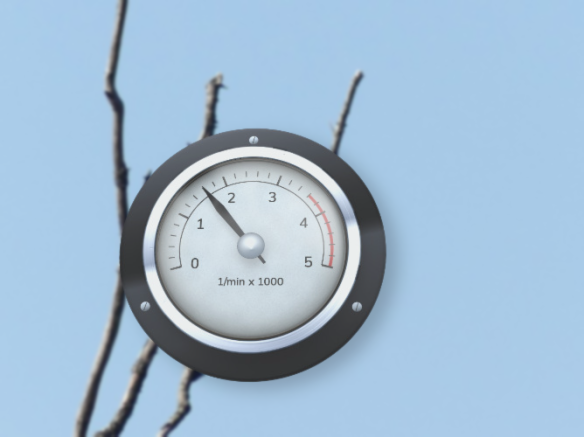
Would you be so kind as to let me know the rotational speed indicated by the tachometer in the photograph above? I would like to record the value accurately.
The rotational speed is 1600 rpm
